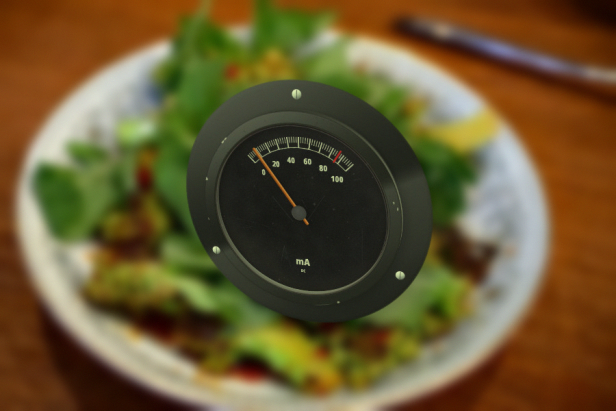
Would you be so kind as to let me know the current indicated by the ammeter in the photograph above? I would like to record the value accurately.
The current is 10 mA
